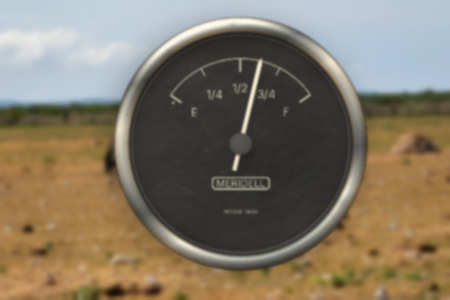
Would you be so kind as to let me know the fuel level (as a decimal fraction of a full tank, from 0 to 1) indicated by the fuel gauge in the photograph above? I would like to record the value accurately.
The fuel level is 0.625
